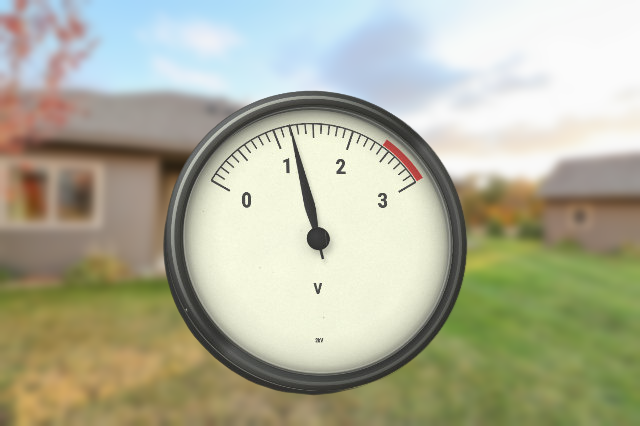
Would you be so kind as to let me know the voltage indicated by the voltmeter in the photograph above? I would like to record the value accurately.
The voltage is 1.2 V
